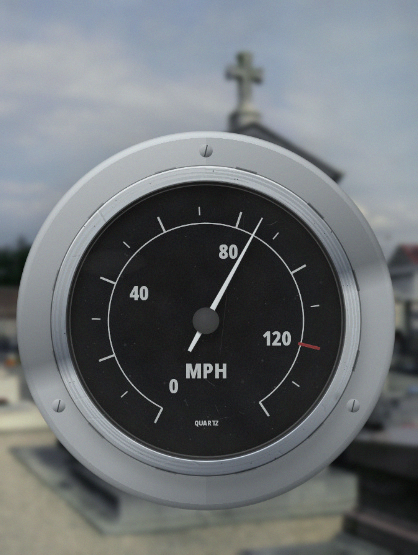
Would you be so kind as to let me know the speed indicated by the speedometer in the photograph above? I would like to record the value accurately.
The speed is 85 mph
